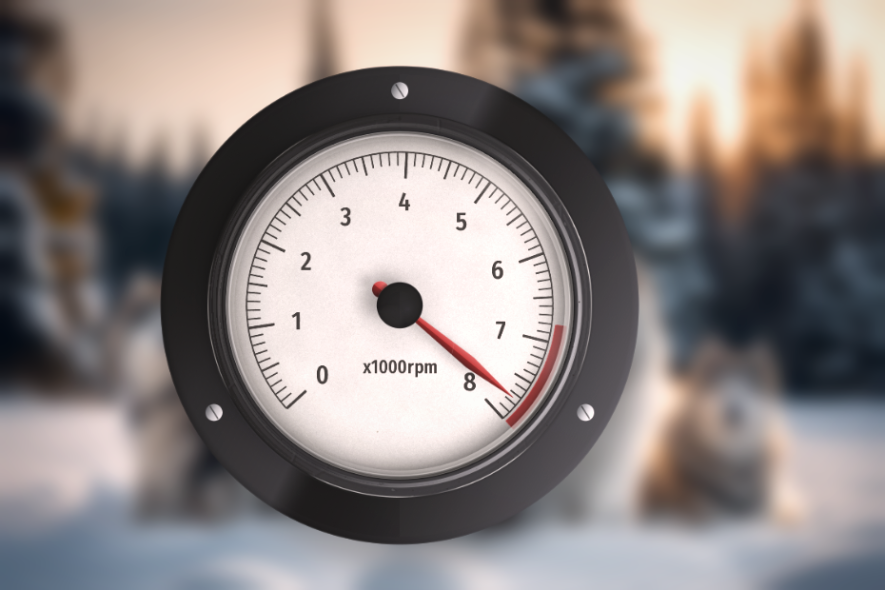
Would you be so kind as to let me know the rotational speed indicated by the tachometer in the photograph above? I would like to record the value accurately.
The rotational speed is 7750 rpm
